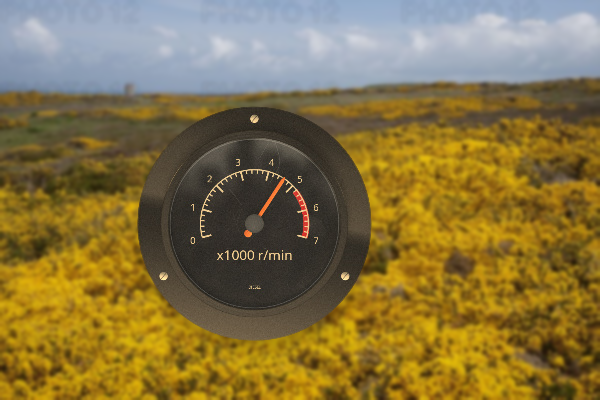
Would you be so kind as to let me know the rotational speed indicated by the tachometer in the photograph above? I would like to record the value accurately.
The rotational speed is 4600 rpm
